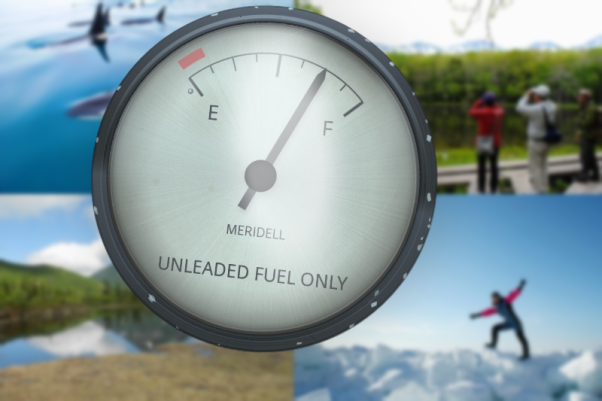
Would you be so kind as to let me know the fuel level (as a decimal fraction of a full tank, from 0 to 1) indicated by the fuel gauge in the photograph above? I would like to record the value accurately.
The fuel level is 0.75
